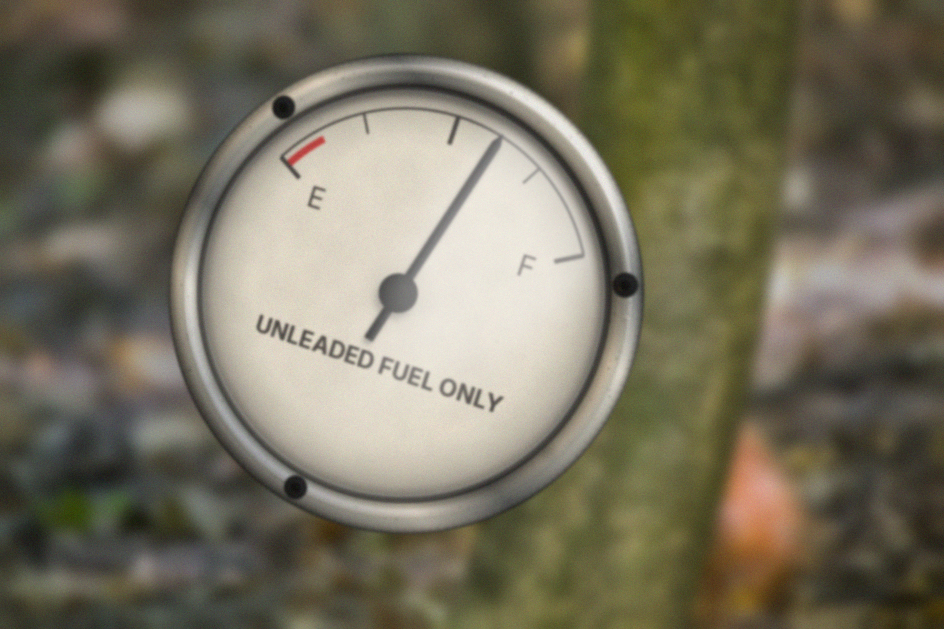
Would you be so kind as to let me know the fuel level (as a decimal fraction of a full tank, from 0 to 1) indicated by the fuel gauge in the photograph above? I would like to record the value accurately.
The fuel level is 0.625
